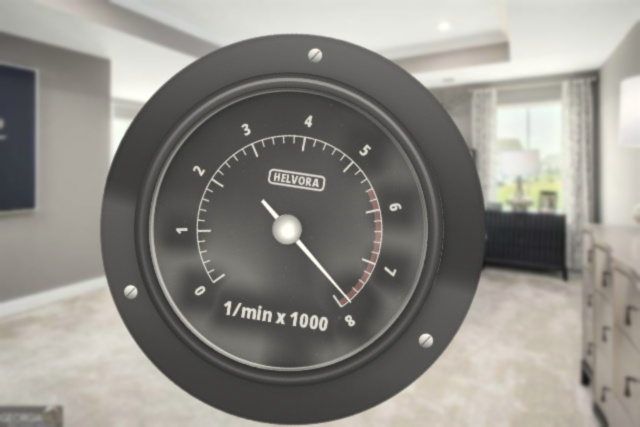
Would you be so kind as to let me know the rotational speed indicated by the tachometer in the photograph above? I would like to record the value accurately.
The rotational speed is 7800 rpm
